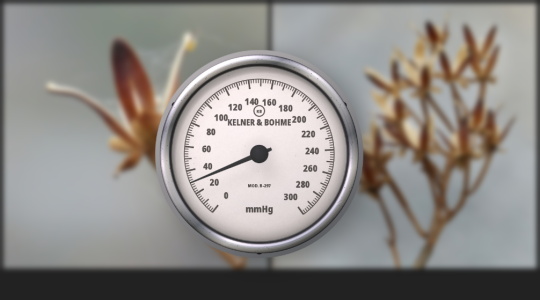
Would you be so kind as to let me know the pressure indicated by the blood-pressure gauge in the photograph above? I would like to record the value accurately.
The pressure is 30 mmHg
